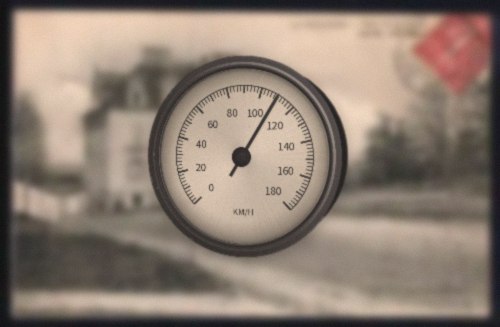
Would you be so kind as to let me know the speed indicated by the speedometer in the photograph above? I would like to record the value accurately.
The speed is 110 km/h
